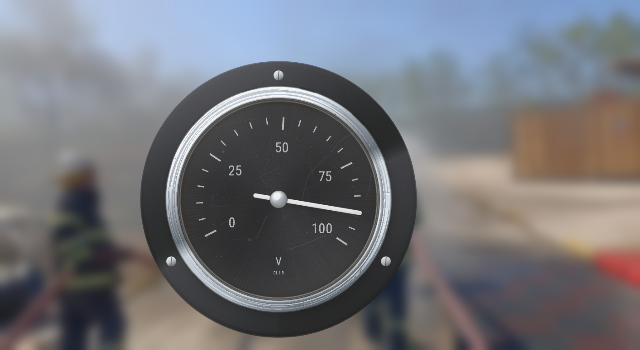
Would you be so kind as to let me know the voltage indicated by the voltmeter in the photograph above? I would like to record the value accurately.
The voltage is 90 V
